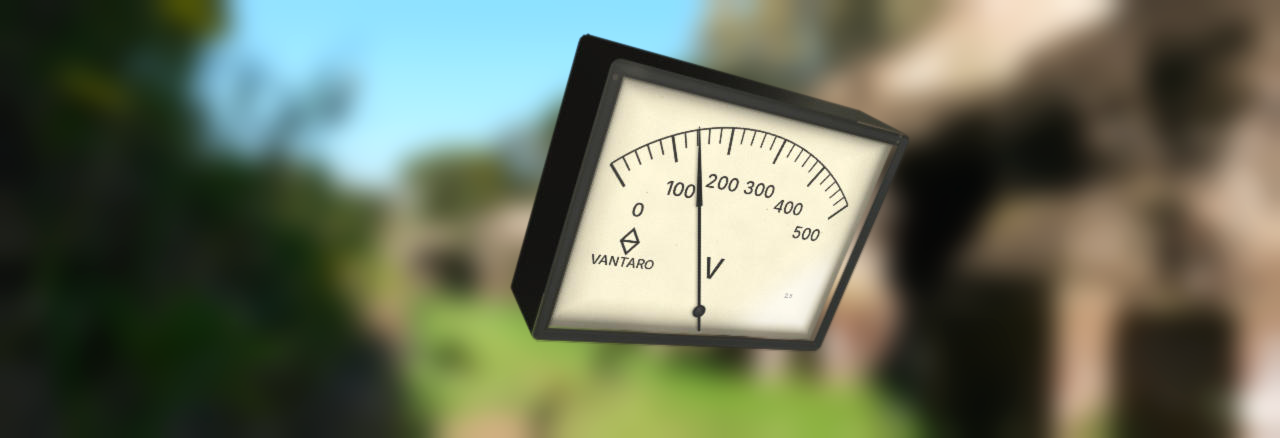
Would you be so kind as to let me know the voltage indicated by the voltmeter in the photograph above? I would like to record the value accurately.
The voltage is 140 V
